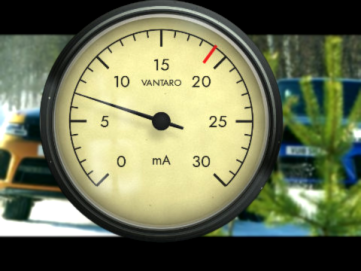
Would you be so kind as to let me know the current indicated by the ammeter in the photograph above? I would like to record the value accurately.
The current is 7 mA
